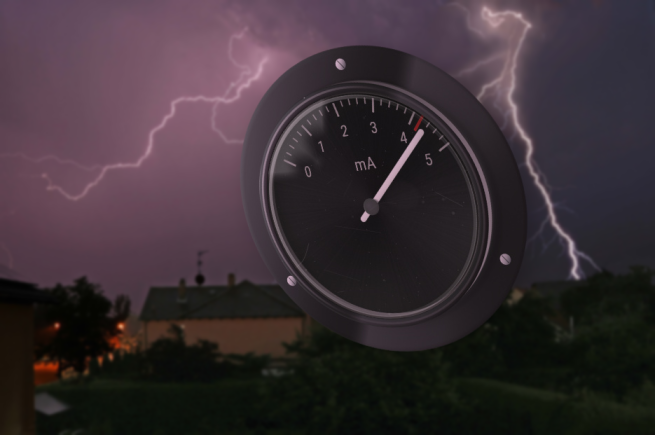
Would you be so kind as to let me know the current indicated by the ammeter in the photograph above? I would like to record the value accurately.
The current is 4.4 mA
